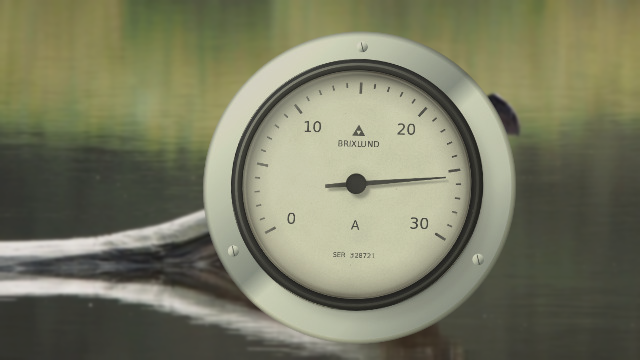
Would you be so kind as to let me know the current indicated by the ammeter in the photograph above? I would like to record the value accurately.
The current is 25.5 A
